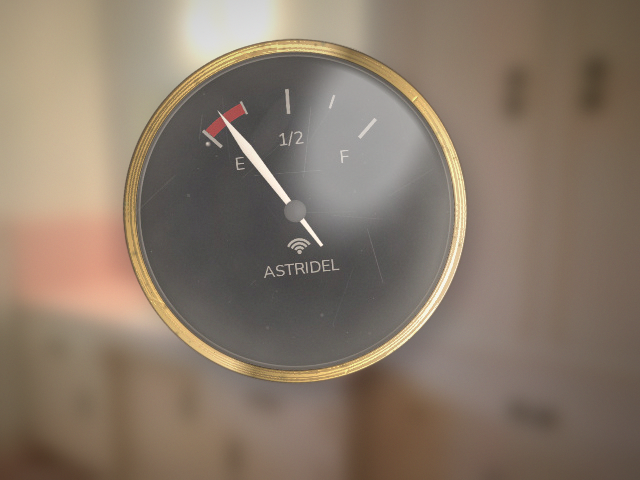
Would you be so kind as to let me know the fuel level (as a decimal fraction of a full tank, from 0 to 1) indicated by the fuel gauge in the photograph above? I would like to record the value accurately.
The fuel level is 0.125
